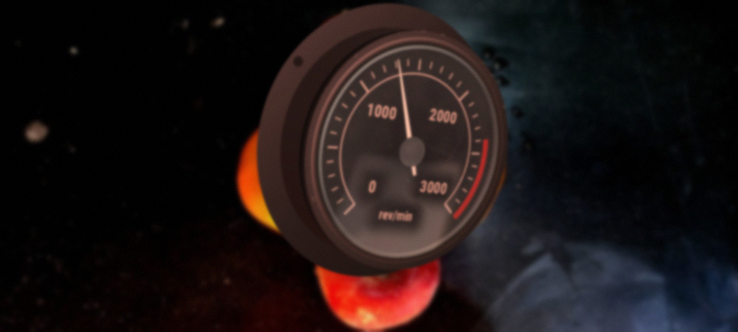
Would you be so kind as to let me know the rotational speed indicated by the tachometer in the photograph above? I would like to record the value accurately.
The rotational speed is 1300 rpm
